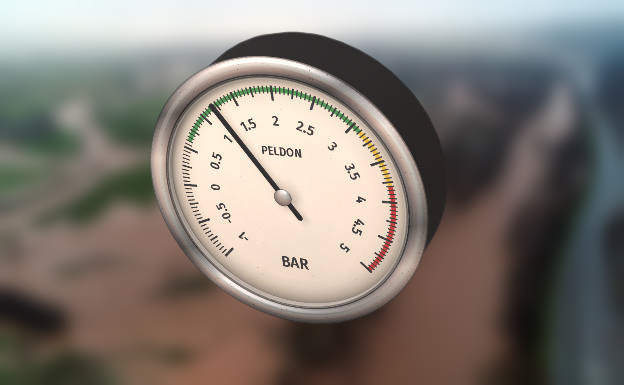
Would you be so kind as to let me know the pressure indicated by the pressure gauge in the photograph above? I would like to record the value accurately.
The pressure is 1.25 bar
